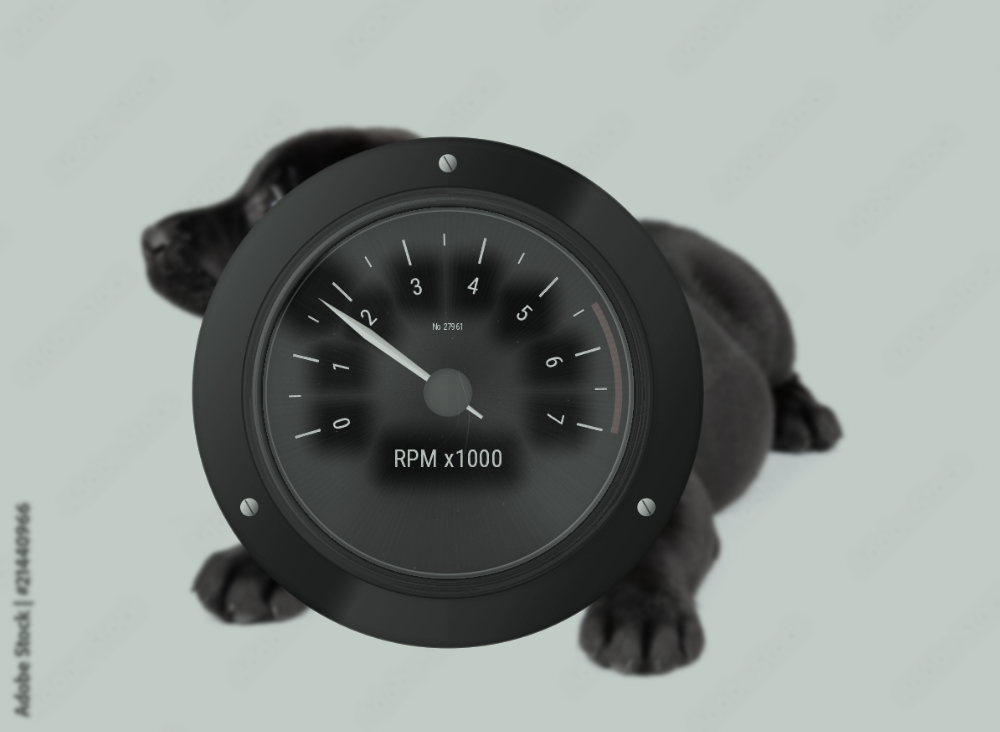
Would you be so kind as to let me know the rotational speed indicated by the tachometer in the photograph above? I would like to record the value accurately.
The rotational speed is 1750 rpm
